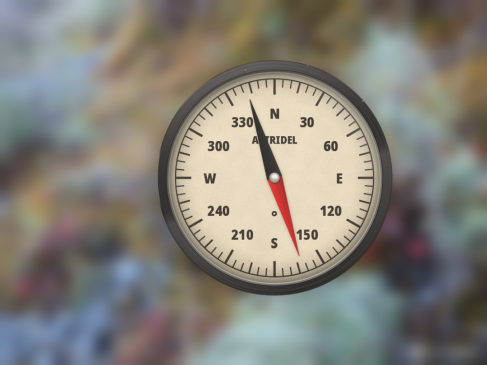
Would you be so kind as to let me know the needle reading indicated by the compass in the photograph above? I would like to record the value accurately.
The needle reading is 162.5 °
